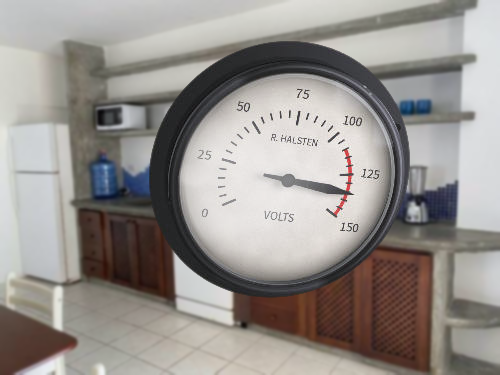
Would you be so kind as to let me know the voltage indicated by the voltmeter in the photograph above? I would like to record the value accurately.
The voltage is 135 V
